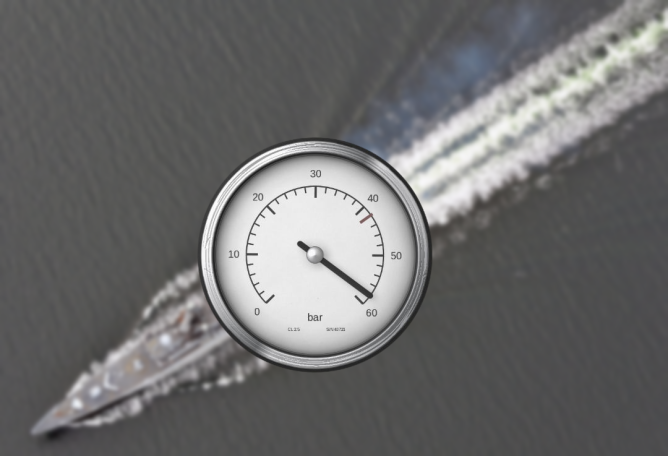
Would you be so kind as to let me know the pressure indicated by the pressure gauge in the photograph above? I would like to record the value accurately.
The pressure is 58 bar
